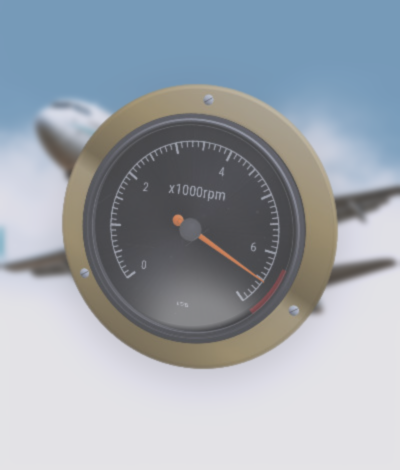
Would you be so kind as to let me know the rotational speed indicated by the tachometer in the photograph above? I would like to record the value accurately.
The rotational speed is 6500 rpm
